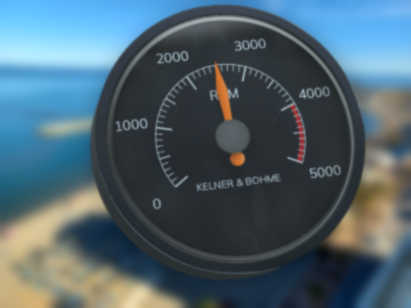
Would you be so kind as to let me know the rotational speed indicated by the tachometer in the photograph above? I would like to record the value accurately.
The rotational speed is 2500 rpm
